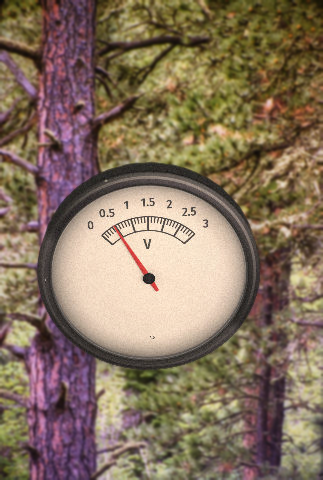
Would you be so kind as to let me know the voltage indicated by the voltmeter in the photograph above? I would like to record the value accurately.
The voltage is 0.5 V
